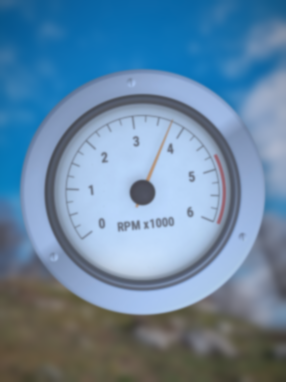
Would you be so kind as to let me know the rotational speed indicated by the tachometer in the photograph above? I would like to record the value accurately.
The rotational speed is 3750 rpm
